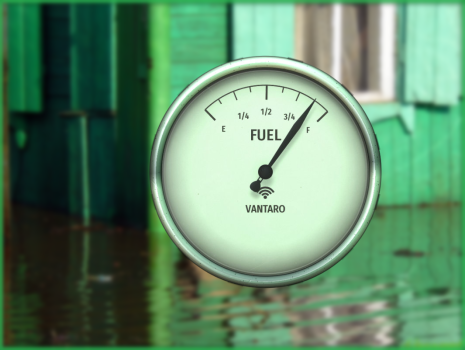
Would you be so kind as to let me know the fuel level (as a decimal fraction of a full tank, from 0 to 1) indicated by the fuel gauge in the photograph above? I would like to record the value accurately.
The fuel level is 0.875
